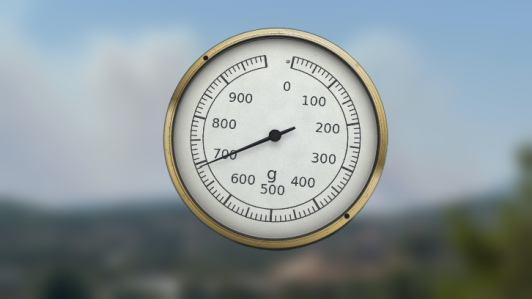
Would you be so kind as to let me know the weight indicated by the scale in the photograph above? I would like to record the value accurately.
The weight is 690 g
